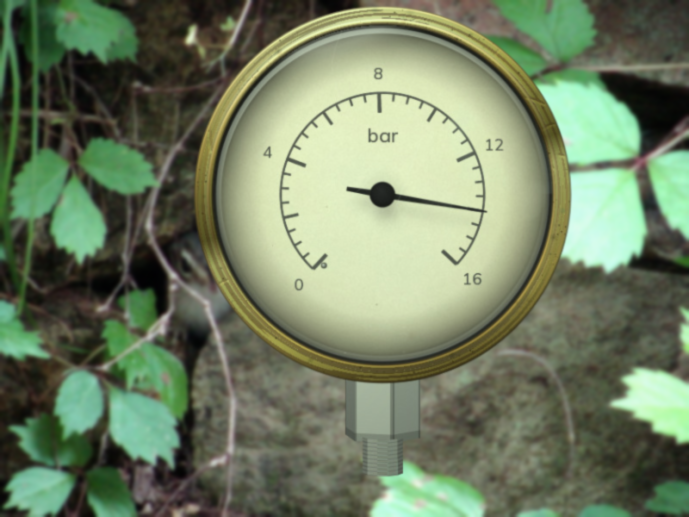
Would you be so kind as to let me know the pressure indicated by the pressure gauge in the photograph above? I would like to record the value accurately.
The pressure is 14 bar
